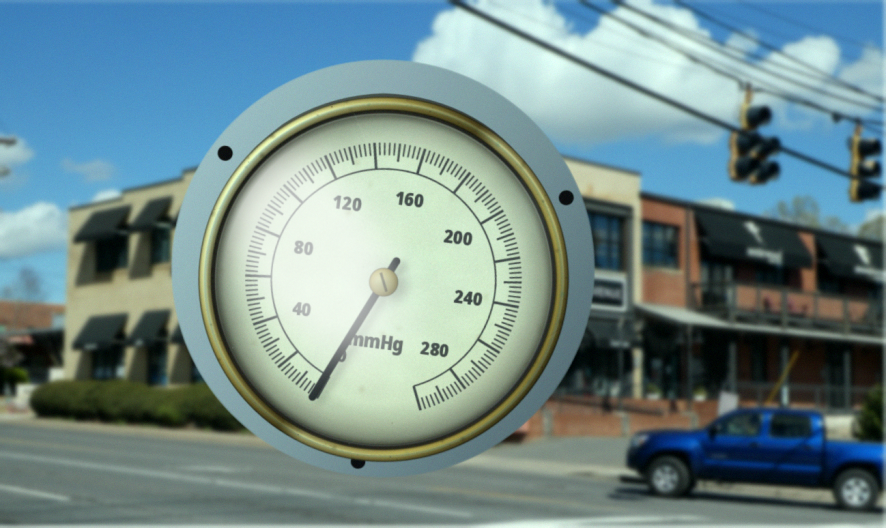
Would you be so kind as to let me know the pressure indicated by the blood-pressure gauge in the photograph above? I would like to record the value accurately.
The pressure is 2 mmHg
